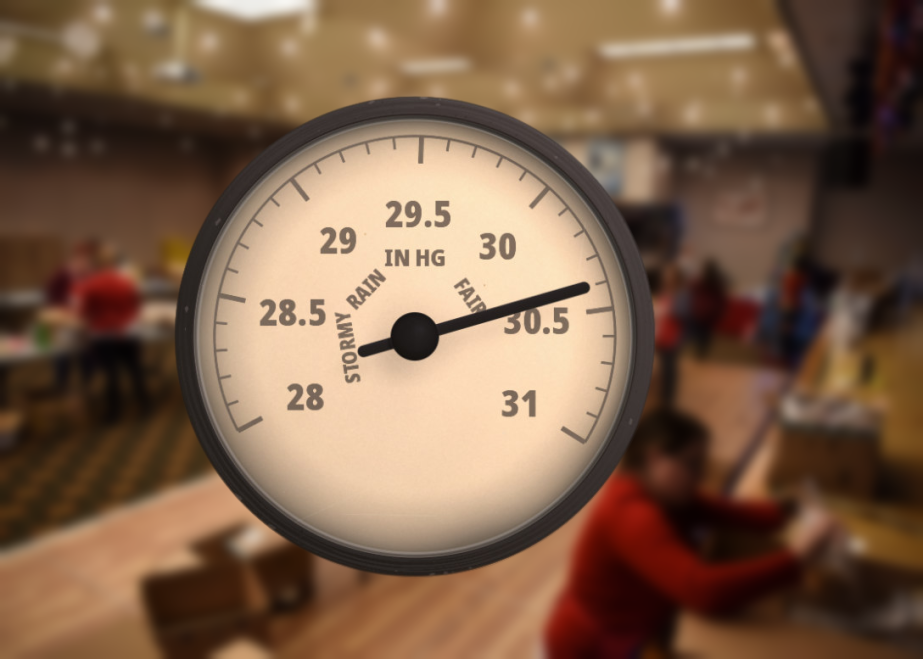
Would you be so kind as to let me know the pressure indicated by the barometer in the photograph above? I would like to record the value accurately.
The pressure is 30.4 inHg
